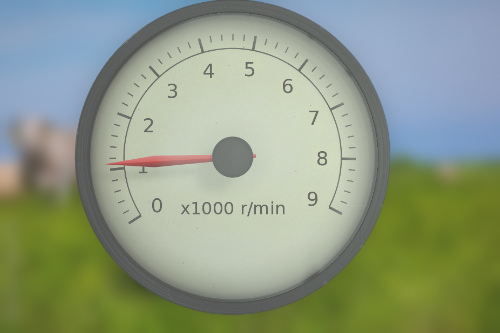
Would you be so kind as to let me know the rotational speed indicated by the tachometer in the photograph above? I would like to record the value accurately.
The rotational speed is 1100 rpm
